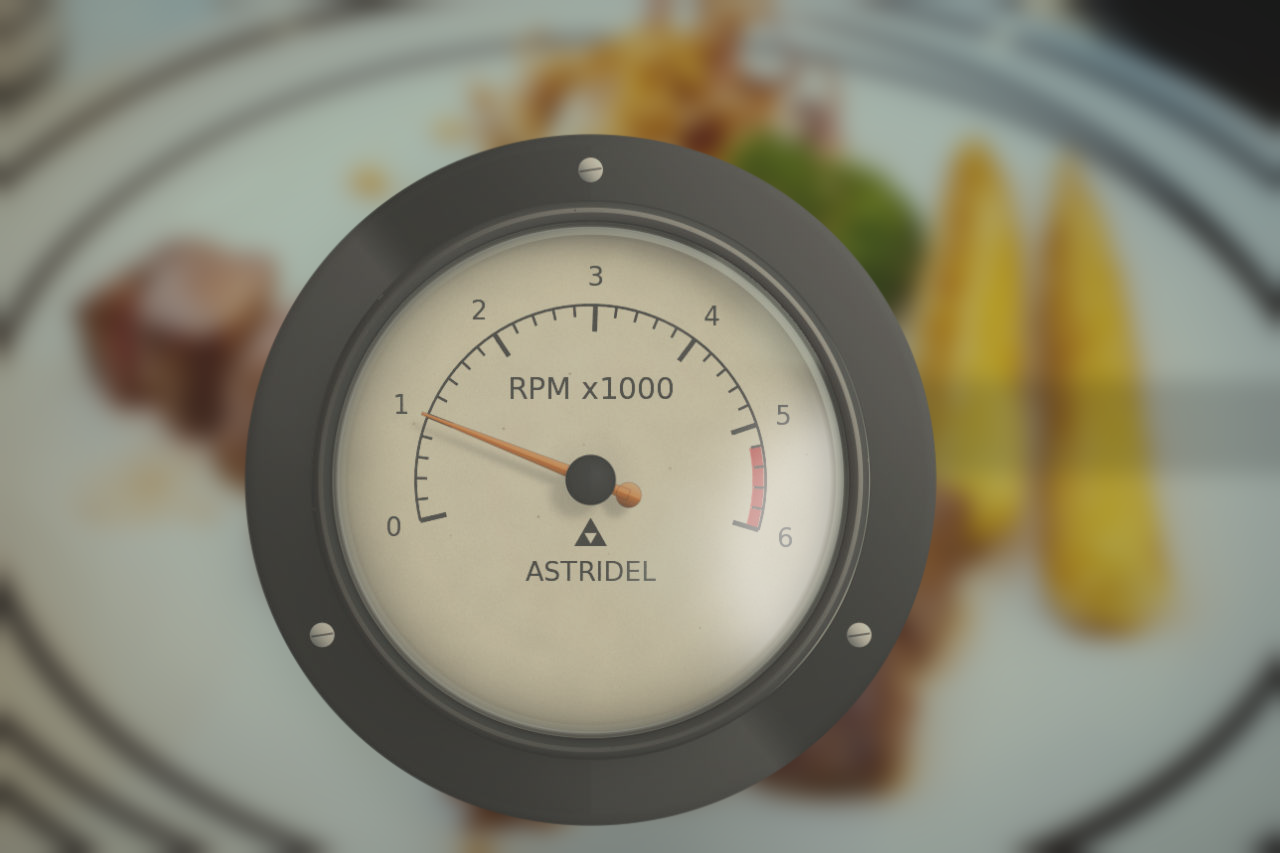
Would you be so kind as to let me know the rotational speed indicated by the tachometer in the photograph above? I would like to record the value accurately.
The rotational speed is 1000 rpm
